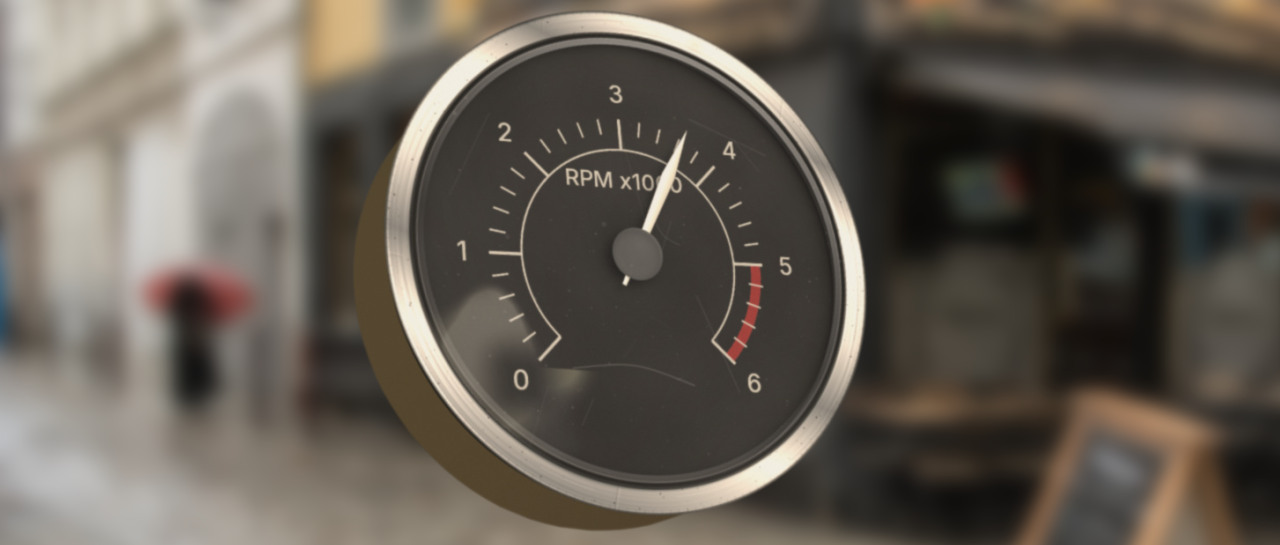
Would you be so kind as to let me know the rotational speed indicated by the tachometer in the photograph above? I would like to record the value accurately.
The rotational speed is 3600 rpm
